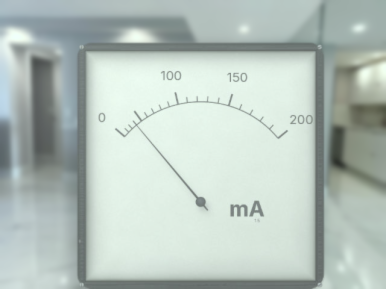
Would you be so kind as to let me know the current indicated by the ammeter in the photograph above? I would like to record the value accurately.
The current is 40 mA
